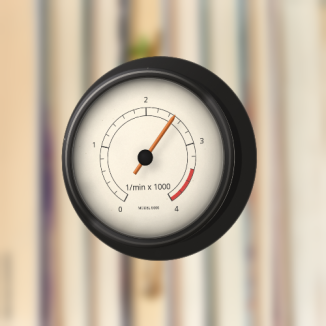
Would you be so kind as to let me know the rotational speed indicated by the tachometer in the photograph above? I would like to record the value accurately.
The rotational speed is 2500 rpm
